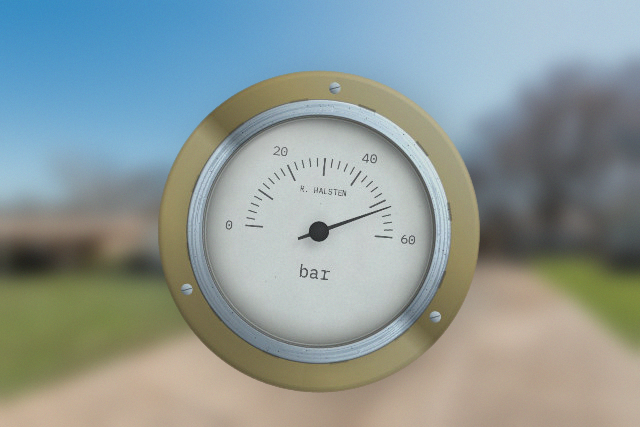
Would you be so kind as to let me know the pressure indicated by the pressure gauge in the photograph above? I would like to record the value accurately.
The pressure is 52 bar
